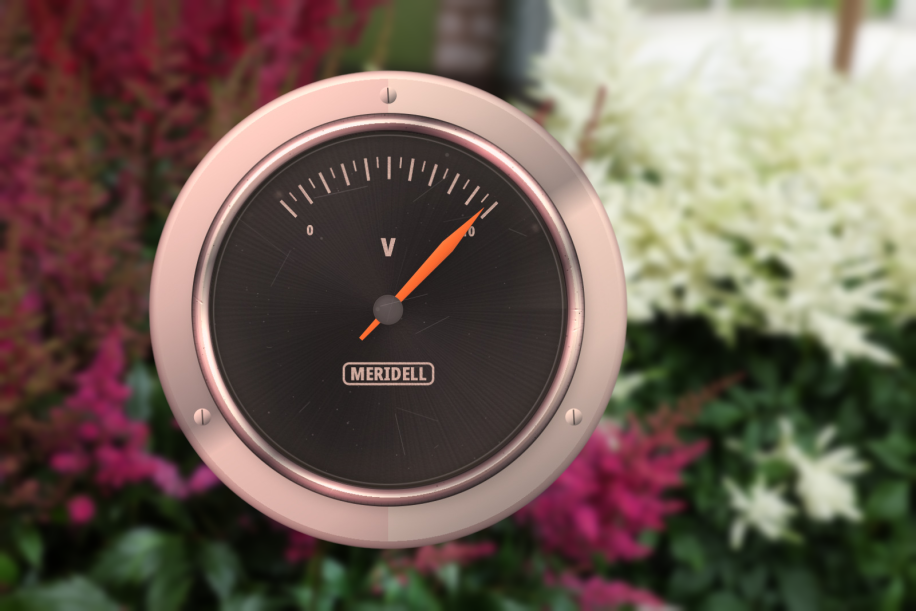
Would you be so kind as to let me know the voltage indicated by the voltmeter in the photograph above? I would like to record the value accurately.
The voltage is 9.75 V
